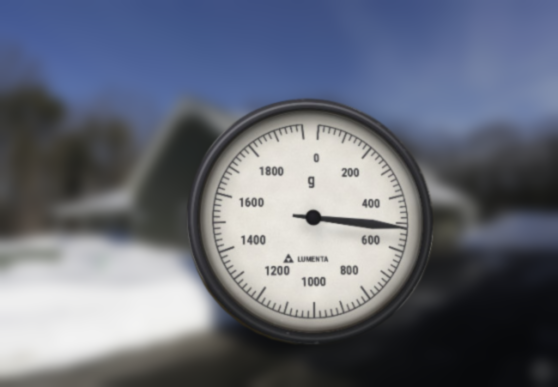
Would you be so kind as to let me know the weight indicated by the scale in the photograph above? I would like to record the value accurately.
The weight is 520 g
